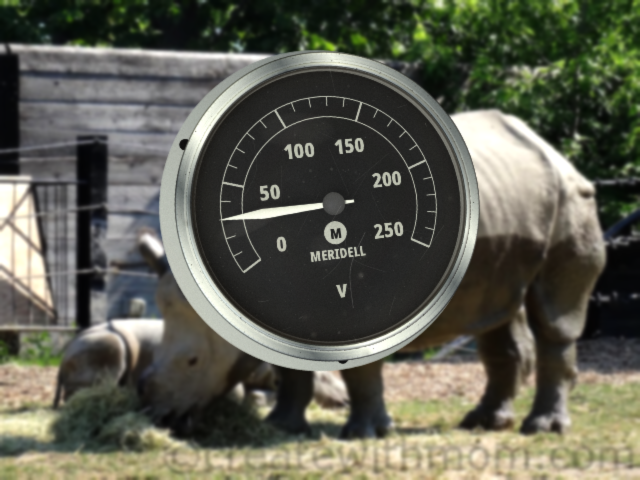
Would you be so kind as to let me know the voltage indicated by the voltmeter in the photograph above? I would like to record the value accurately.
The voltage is 30 V
